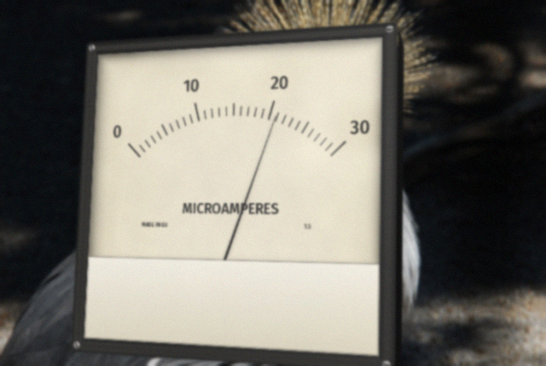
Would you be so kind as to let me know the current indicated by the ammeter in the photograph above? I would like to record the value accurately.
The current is 21 µA
